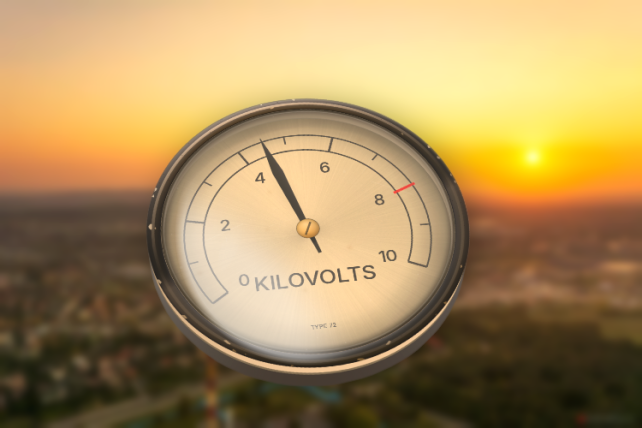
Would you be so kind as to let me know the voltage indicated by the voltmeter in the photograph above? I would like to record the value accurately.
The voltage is 4.5 kV
